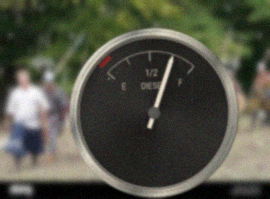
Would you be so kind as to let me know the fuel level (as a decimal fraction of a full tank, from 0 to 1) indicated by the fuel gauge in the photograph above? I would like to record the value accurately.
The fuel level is 0.75
